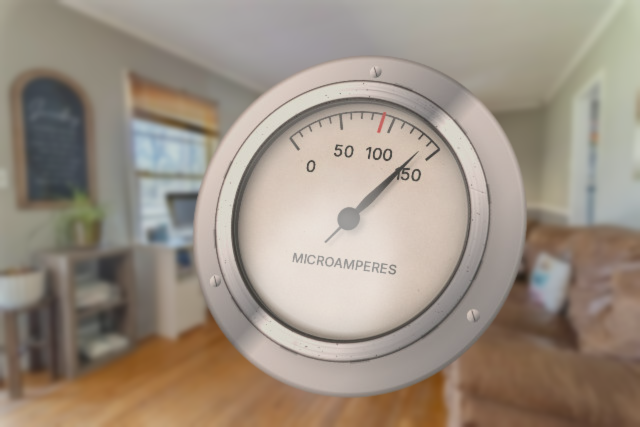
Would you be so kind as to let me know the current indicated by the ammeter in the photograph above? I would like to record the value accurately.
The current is 140 µA
